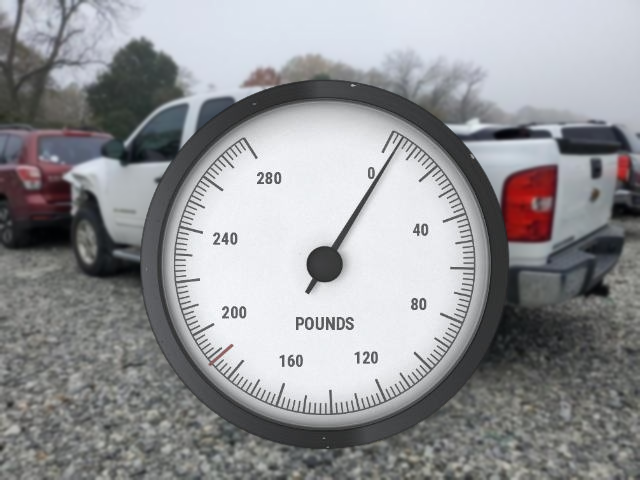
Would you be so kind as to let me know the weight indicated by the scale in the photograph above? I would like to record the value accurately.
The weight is 4 lb
